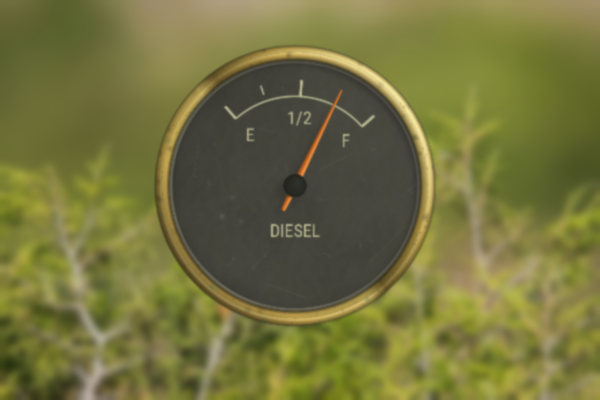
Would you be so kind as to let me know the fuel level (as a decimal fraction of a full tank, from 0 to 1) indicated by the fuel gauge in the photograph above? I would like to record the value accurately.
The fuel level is 0.75
